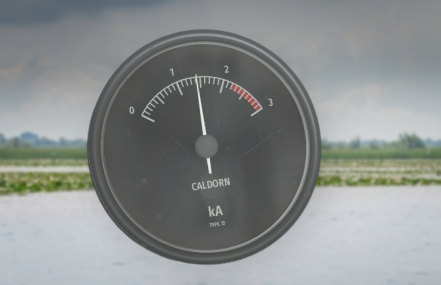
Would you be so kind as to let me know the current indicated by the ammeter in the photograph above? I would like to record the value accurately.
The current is 1.4 kA
